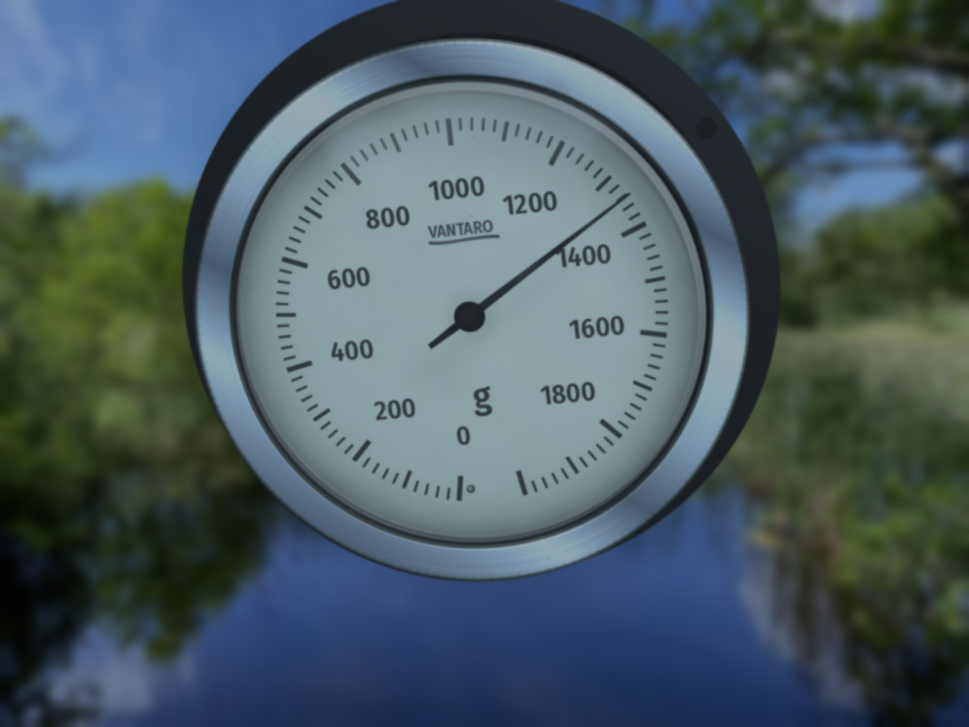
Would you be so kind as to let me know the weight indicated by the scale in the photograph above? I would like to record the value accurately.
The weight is 1340 g
